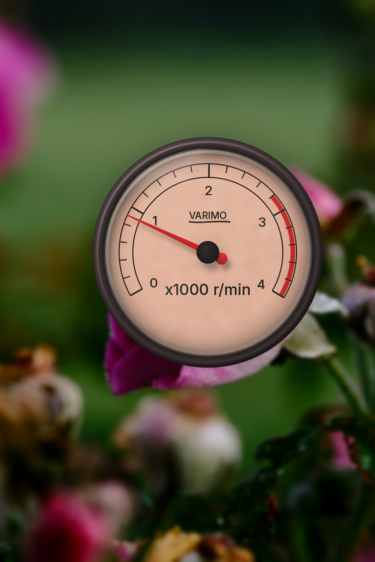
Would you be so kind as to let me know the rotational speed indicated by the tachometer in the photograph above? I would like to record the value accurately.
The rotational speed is 900 rpm
